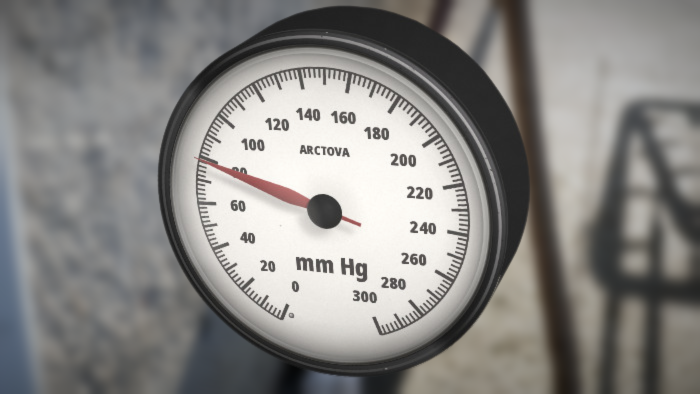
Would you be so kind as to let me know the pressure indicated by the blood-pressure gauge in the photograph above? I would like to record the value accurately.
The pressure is 80 mmHg
